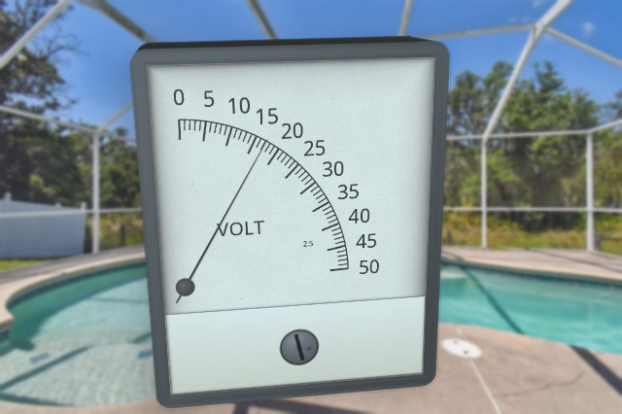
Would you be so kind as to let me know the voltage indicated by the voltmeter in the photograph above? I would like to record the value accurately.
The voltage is 17 V
